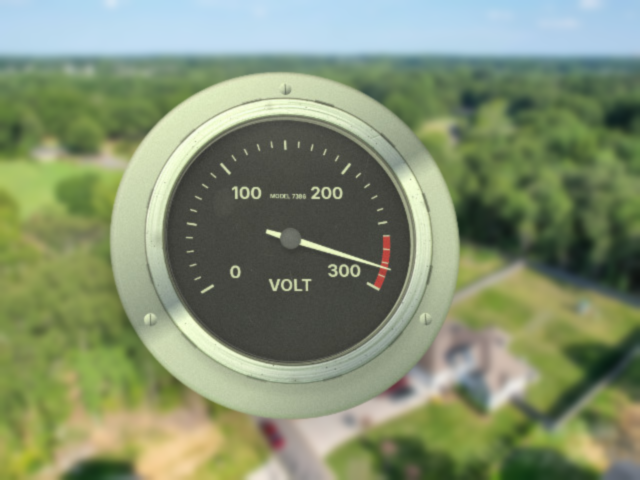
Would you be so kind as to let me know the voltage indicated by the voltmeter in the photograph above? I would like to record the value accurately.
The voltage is 285 V
